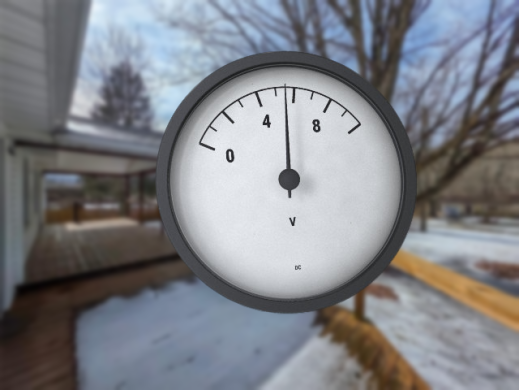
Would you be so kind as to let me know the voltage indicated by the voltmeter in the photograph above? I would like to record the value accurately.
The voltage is 5.5 V
